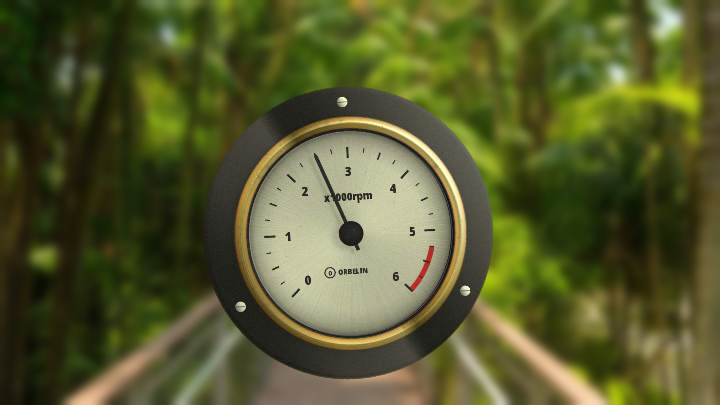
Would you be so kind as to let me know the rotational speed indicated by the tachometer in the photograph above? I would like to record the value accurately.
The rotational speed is 2500 rpm
